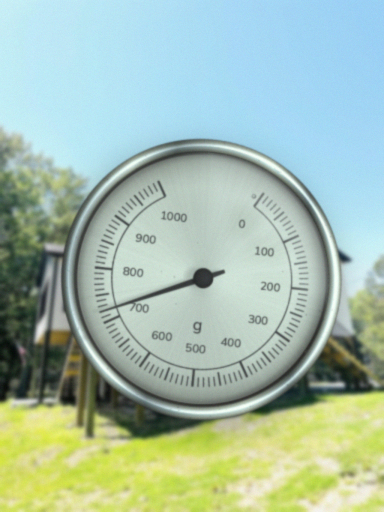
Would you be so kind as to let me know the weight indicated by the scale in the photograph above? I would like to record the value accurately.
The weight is 720 g
